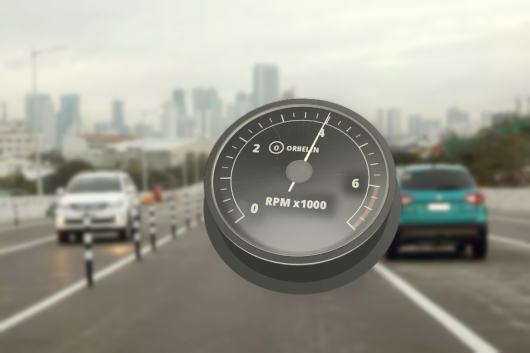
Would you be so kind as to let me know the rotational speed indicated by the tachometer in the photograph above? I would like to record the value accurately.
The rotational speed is 4000 rpm
